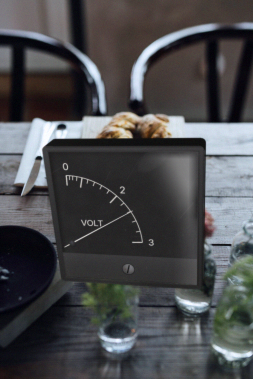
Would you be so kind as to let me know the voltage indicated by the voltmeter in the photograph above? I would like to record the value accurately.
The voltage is 2.4 V
